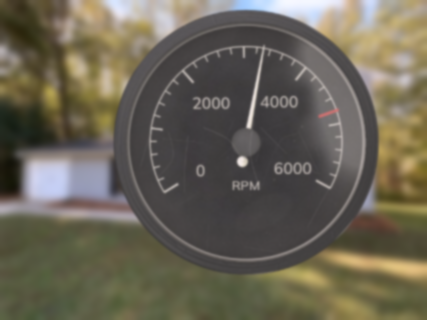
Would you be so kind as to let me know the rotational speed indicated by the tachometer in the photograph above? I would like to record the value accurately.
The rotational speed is 3300 rpm
